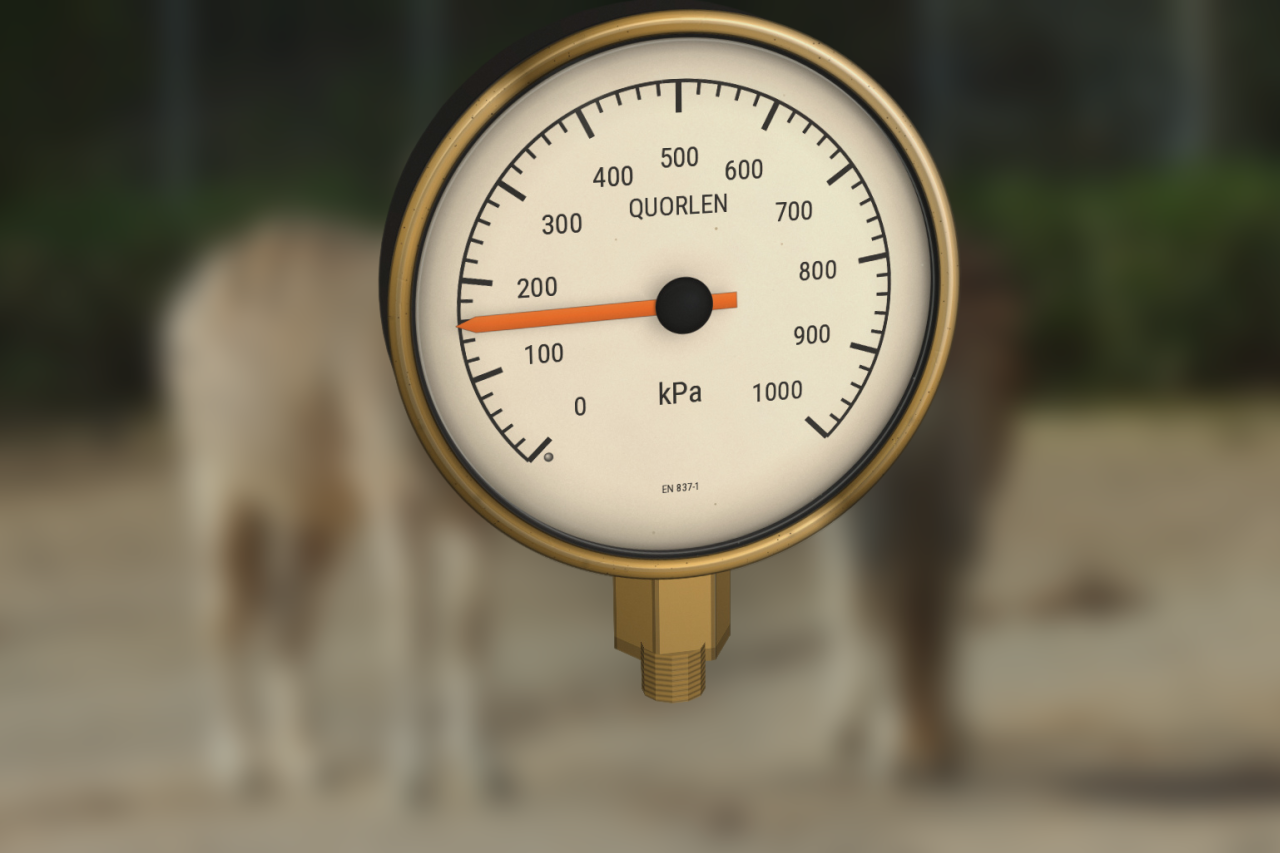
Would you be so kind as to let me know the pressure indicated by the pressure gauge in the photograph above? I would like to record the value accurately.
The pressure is 160 kPa
